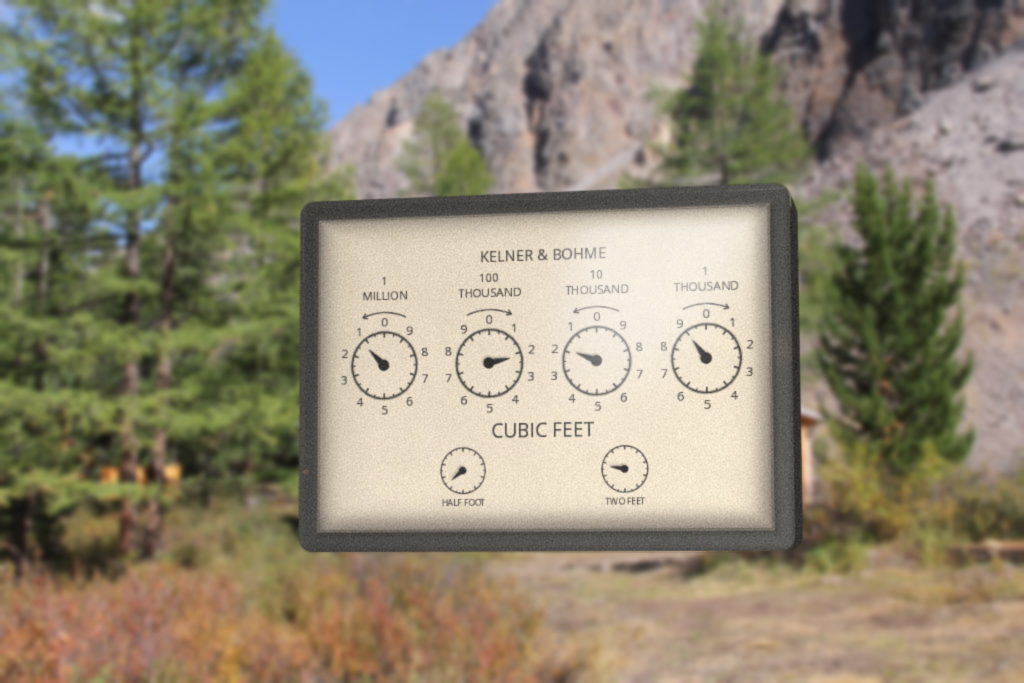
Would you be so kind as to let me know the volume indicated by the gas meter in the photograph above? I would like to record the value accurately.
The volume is 121900 ft³
